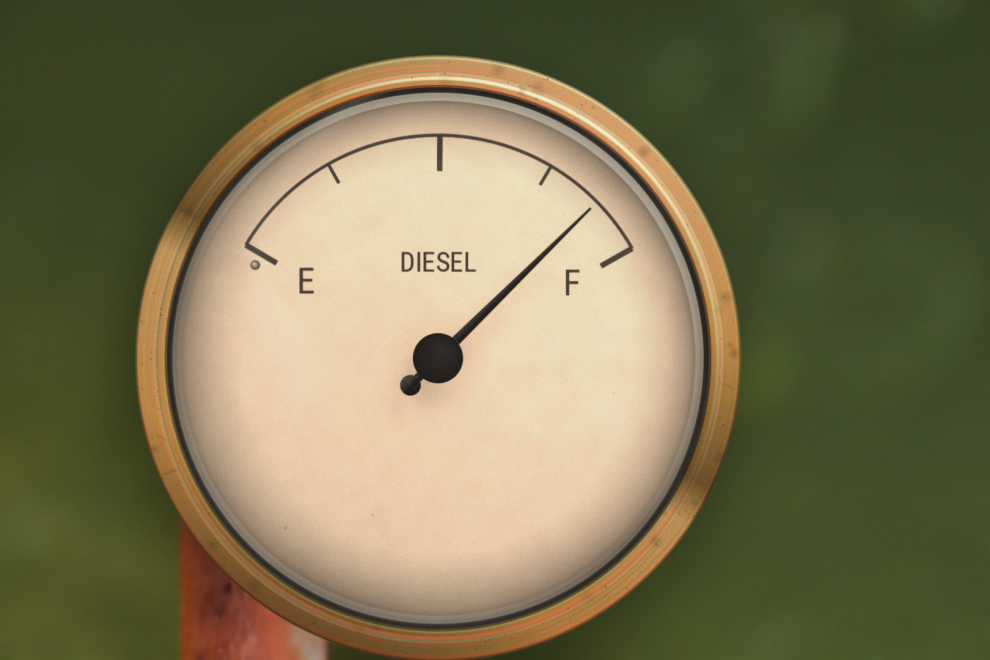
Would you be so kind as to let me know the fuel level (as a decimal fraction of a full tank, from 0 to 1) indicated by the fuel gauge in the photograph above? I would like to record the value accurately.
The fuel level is 0.875
